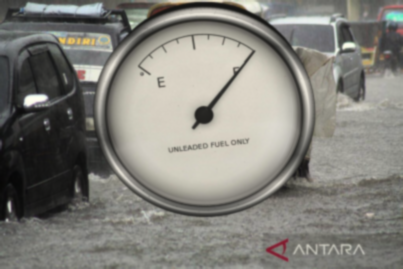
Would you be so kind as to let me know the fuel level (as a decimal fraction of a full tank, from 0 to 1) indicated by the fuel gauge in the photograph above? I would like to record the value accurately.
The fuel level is 1
